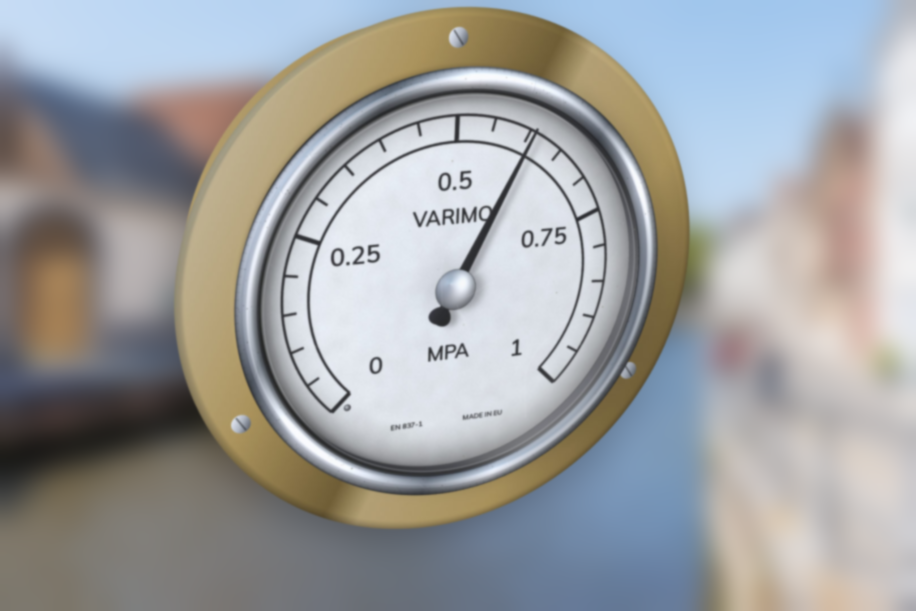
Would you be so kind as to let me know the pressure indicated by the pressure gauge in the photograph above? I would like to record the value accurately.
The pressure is 0.6 MPa
